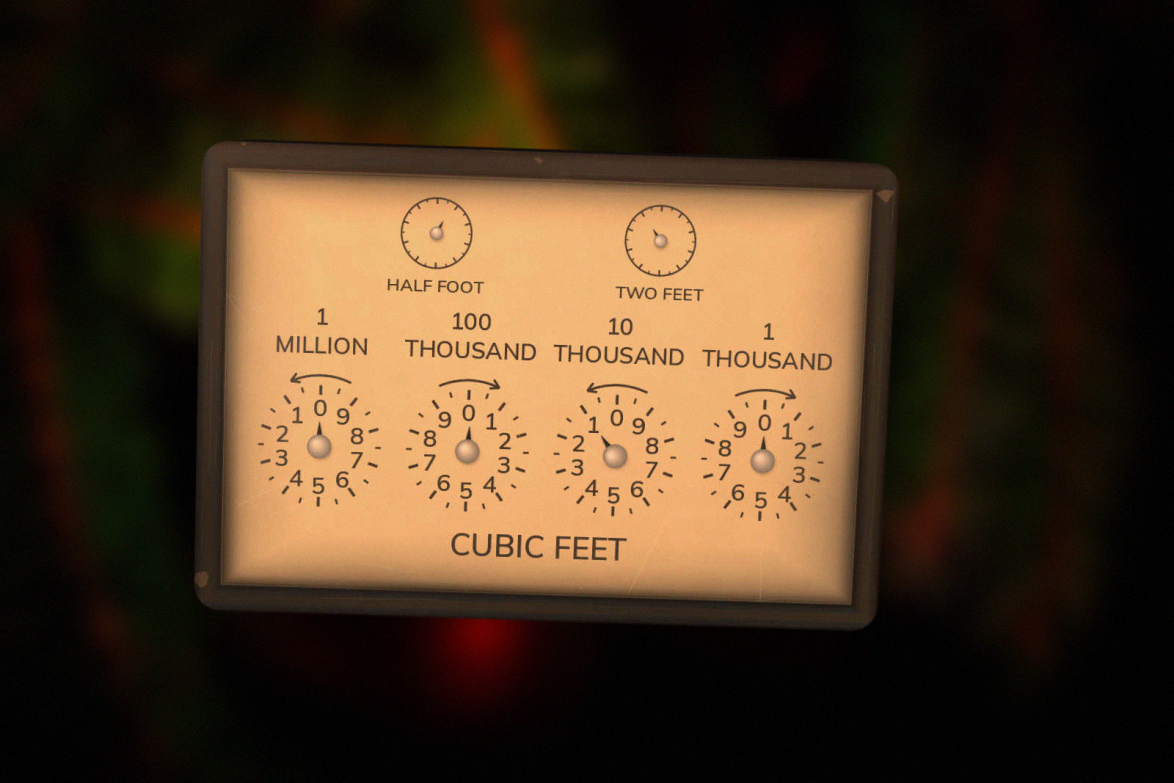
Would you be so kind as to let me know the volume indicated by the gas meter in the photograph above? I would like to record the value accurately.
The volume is 1000 ft³
